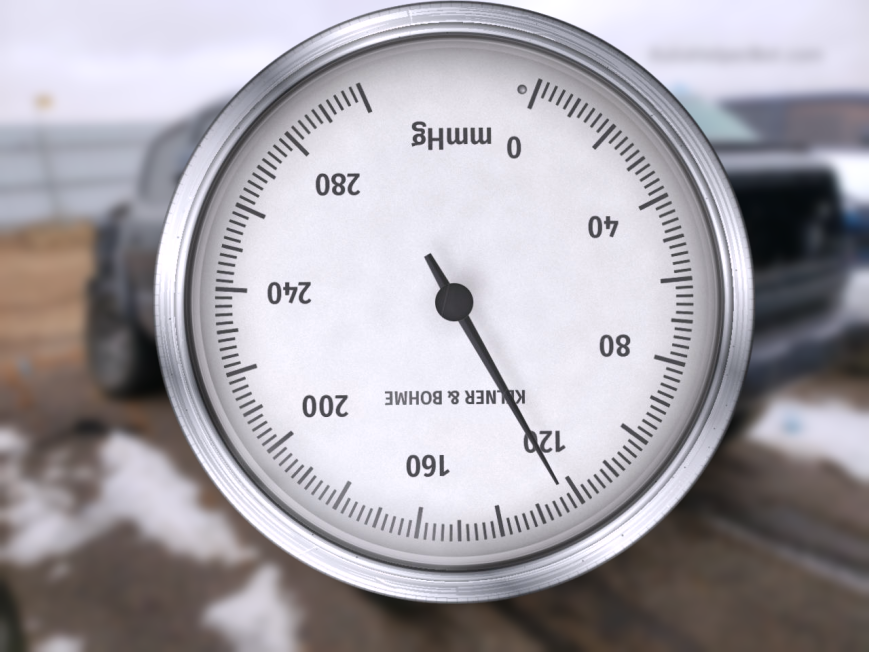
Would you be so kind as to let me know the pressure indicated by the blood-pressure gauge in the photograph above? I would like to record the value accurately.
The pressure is 123 mmHg
